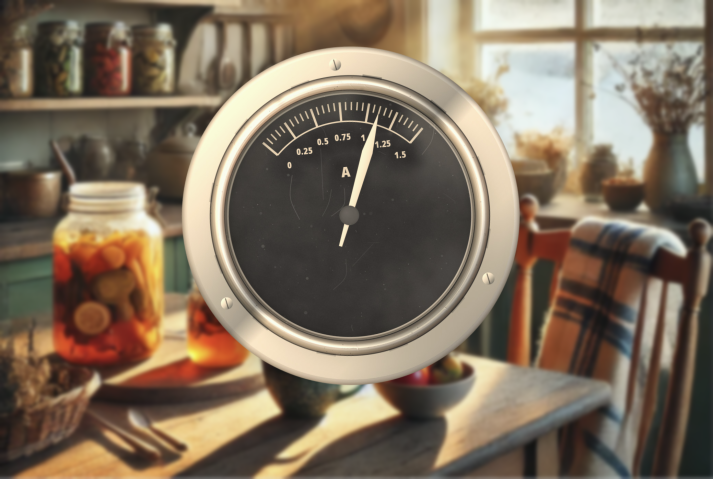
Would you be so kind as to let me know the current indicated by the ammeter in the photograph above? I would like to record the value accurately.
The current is 1.1 A
